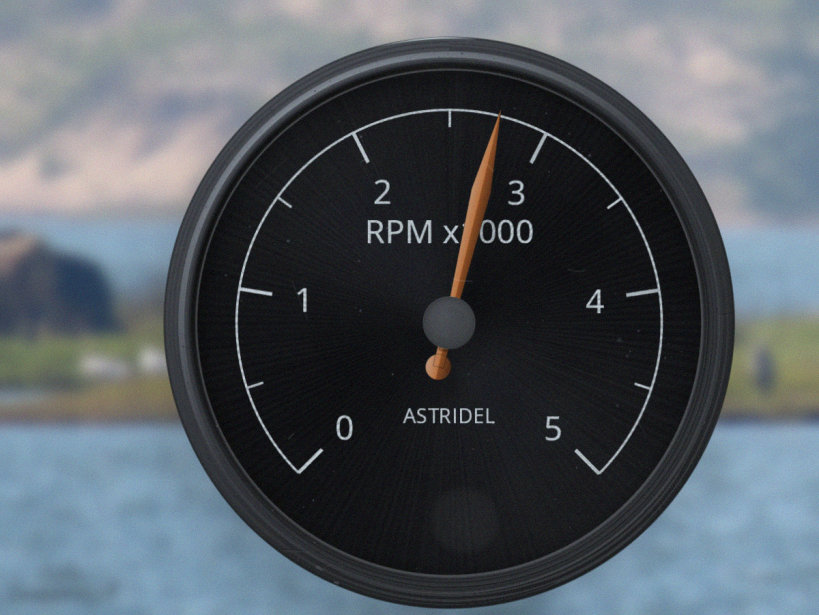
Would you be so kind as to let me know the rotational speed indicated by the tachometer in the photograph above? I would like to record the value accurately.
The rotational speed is 2750 rpm
